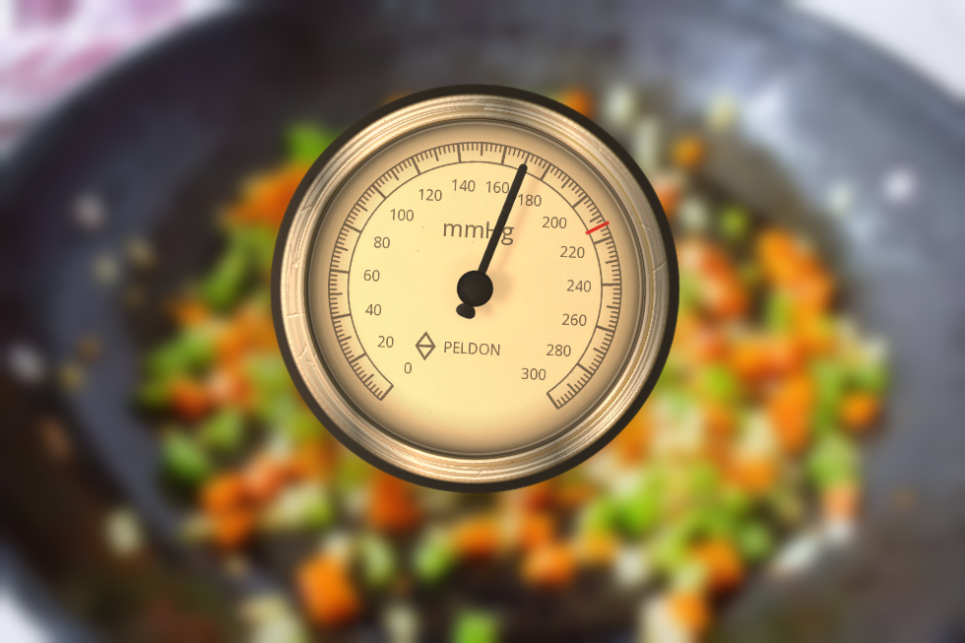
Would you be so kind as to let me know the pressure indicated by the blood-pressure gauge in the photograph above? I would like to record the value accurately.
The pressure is 170 mmHg
